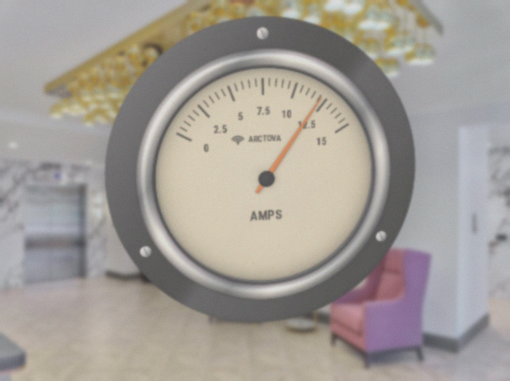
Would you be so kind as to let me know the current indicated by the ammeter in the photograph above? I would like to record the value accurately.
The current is 12 A
